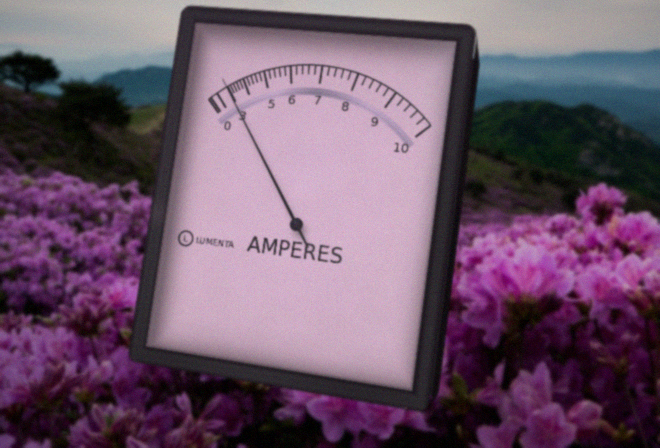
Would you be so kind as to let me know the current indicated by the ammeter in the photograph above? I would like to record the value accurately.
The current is 3 A
